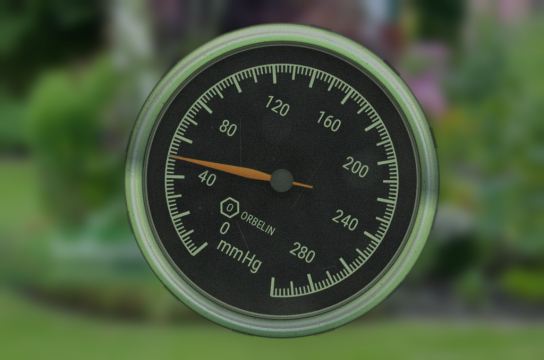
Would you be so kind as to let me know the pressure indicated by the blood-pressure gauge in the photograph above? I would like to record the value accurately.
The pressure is 50 mmHg
